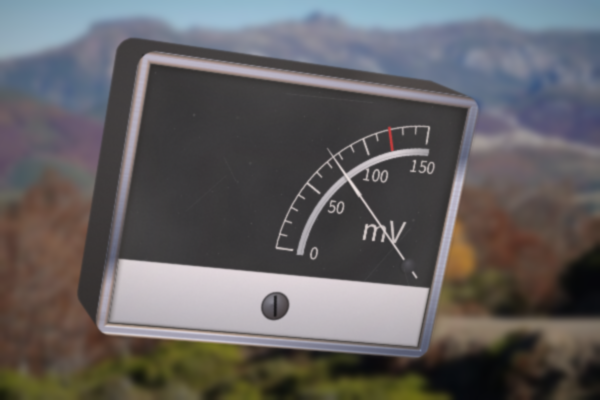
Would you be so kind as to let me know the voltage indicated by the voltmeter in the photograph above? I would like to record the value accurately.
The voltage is 75 mV
